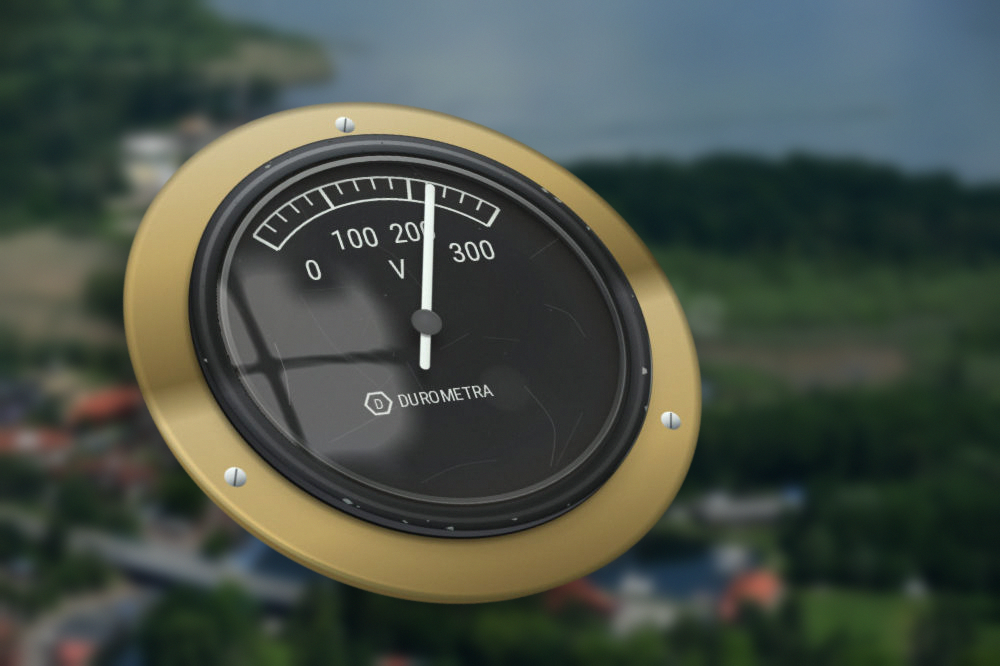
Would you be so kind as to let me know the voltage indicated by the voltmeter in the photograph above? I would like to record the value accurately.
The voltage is 220 V
